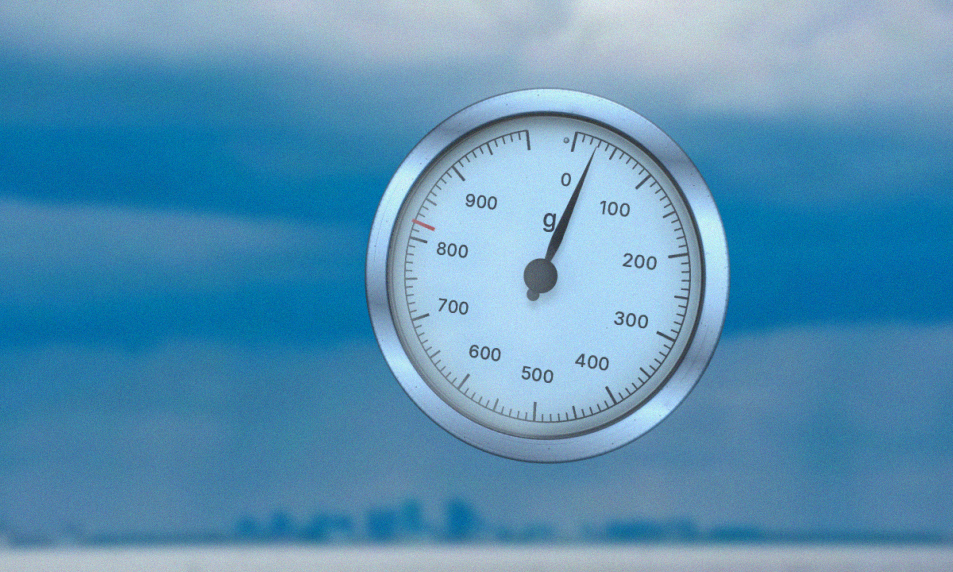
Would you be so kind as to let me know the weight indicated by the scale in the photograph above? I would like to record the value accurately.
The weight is 30 g
